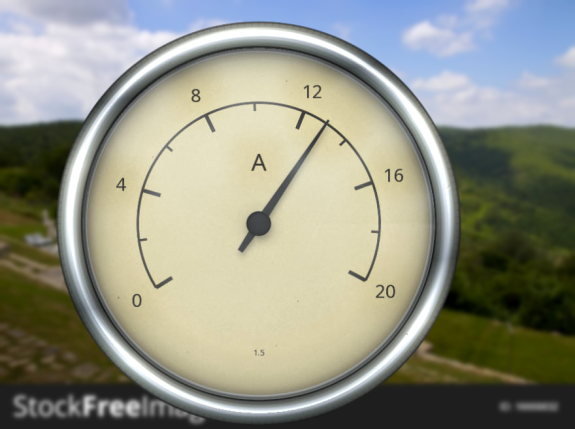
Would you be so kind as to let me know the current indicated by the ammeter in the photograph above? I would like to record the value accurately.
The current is 13 A
